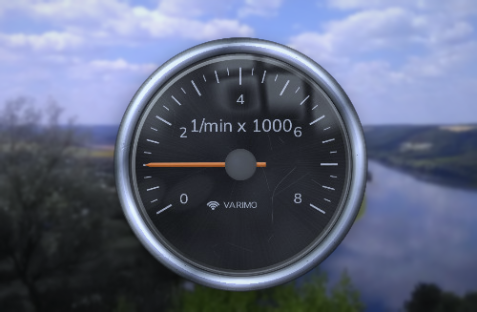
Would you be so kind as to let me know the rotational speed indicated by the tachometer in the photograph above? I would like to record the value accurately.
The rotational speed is 1000 rpm
